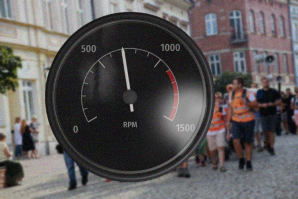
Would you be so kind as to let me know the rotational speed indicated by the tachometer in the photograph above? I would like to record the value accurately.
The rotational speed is 700 rpm
